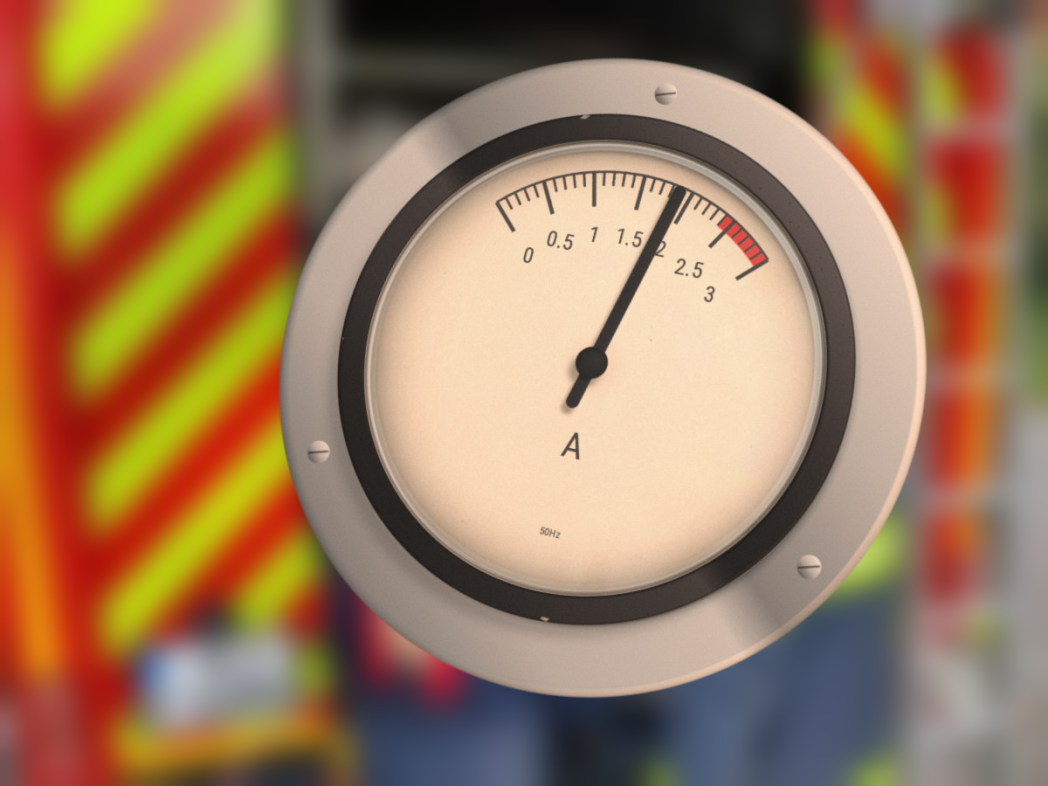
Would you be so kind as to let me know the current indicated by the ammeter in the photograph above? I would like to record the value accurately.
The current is 1.9 A
